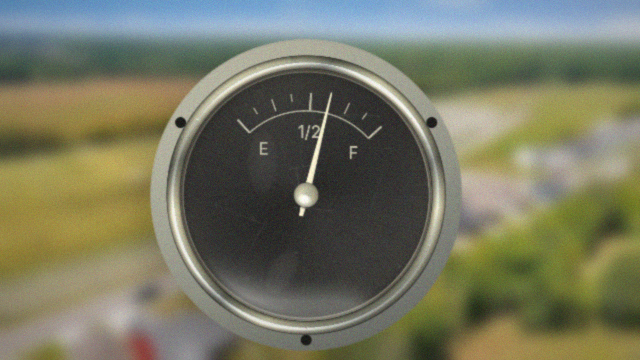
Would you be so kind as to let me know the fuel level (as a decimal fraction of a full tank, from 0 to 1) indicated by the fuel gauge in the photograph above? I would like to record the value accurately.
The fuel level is 0.625
